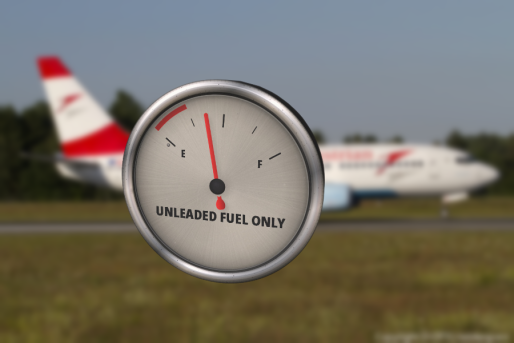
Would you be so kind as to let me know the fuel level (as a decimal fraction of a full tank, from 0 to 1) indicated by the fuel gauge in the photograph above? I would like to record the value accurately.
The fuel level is 0.375
